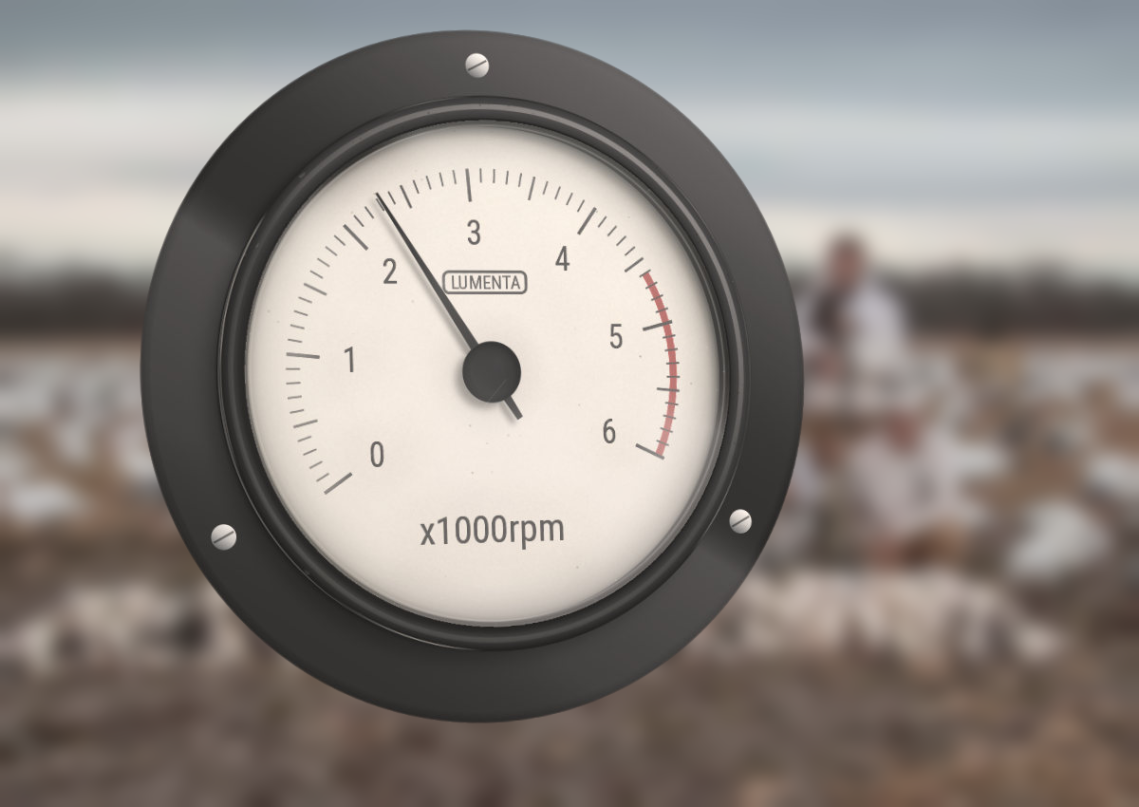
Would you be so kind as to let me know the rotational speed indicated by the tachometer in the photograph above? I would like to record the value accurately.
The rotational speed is 2300 rpm
